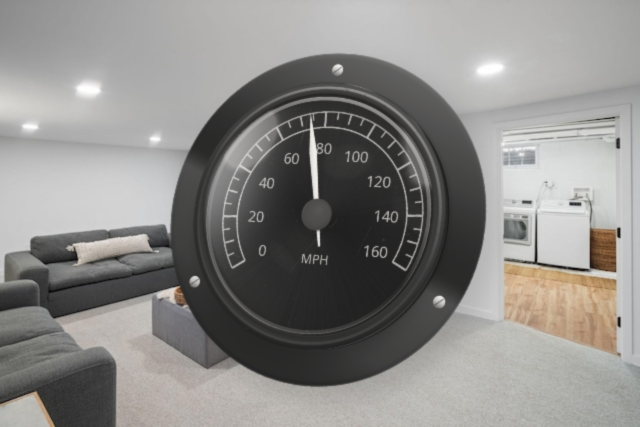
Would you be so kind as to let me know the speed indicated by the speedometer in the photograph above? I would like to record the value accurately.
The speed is 75 mph
